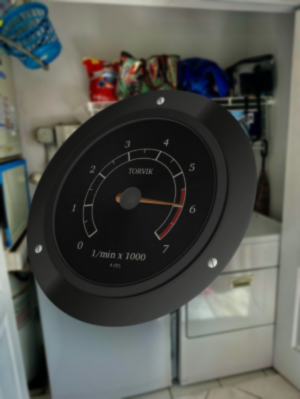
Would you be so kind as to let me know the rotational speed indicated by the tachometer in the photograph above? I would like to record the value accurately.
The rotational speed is 6000 rpm
